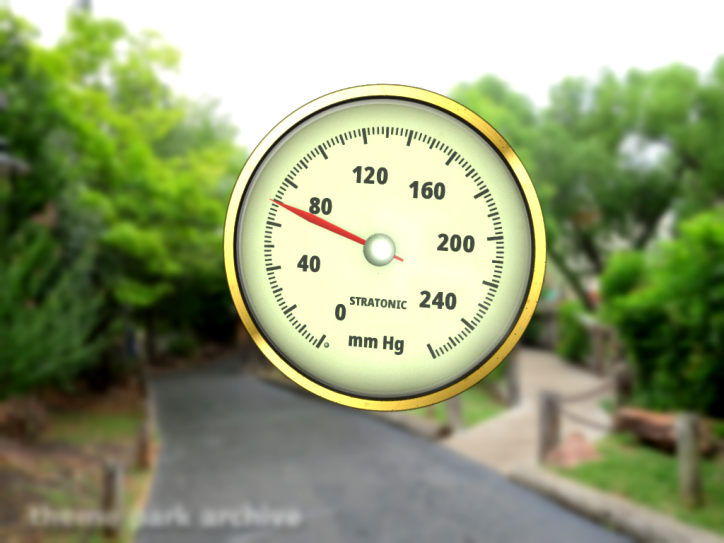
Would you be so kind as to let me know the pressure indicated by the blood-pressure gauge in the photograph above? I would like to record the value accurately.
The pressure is 70 mmHg
